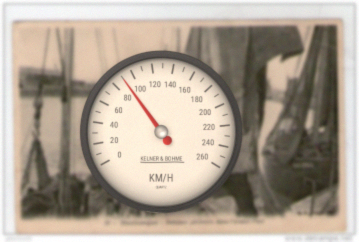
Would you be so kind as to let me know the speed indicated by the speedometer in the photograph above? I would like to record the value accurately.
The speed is 90 km/h
